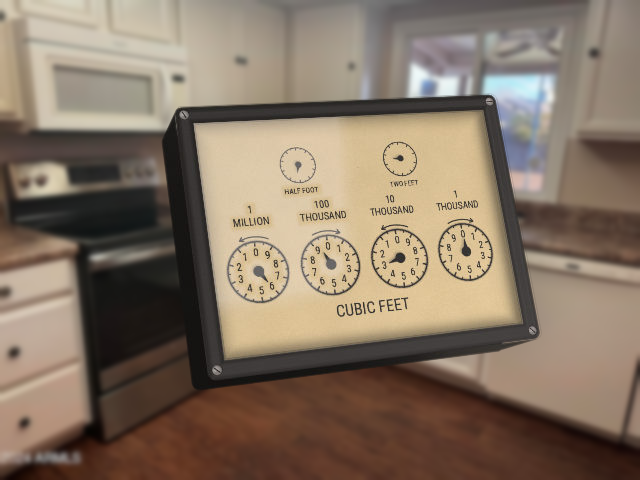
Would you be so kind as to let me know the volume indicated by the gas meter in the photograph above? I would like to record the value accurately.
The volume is 593000 ft³
